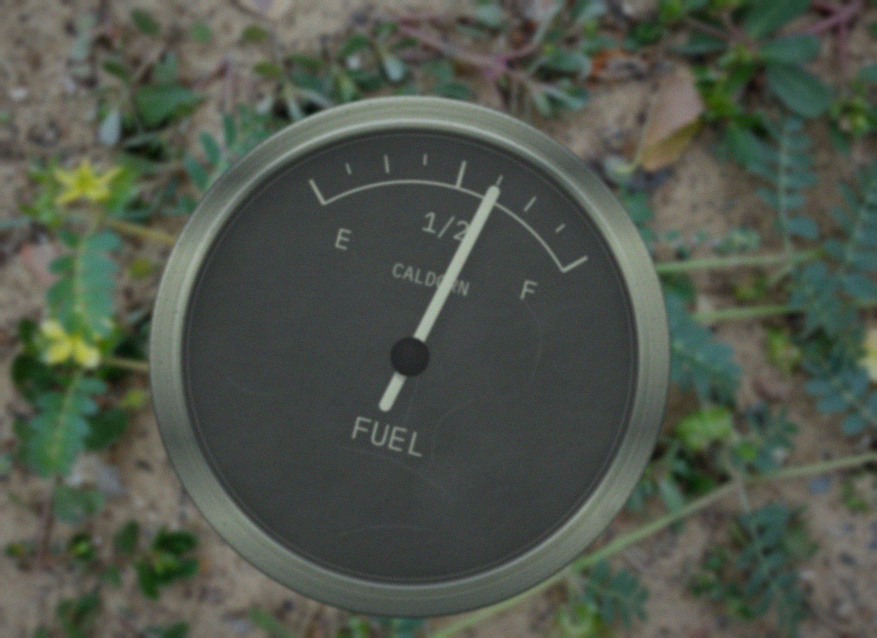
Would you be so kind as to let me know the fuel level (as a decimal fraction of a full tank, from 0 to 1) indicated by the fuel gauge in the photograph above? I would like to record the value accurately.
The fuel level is 0.625
